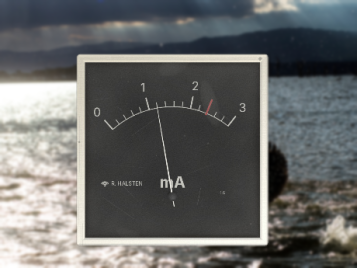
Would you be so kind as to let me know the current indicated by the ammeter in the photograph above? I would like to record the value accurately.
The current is 1.2 mA
